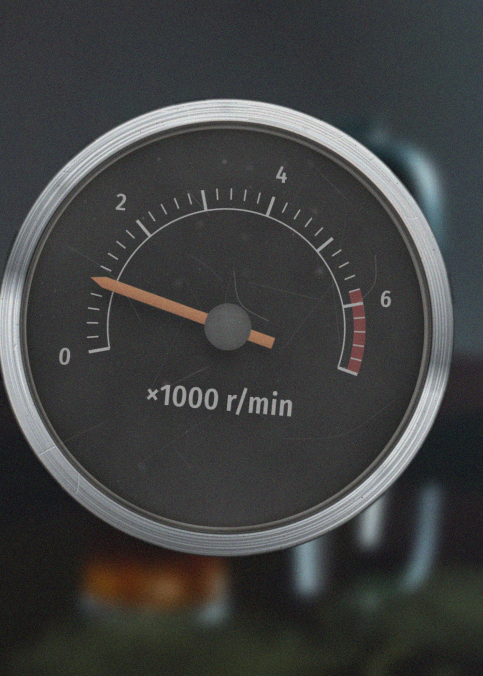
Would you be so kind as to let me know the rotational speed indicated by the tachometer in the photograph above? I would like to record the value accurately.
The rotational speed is 1000 rpm
